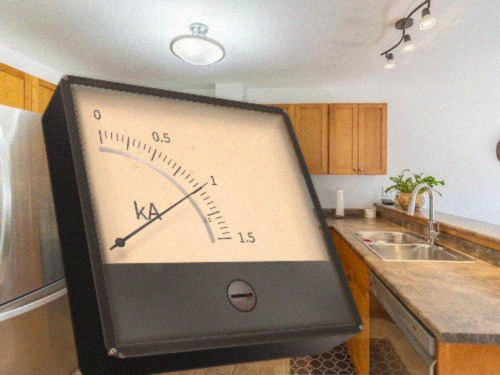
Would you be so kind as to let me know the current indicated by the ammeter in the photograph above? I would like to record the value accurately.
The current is 1 kA
